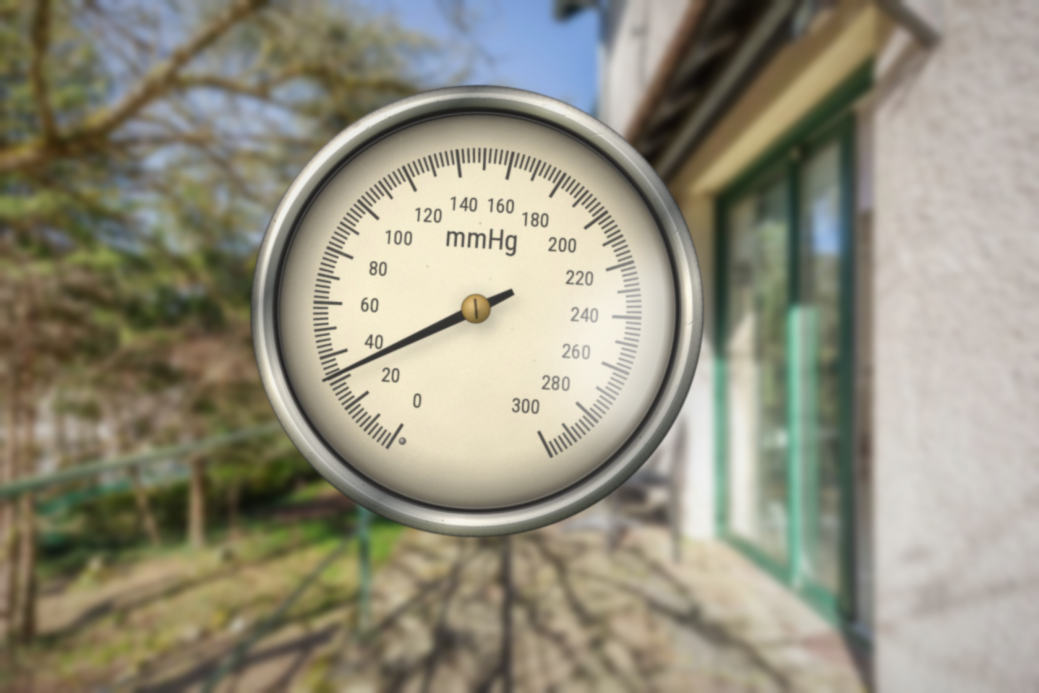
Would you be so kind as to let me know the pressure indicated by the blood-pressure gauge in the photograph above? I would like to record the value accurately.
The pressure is 32 mmHg
